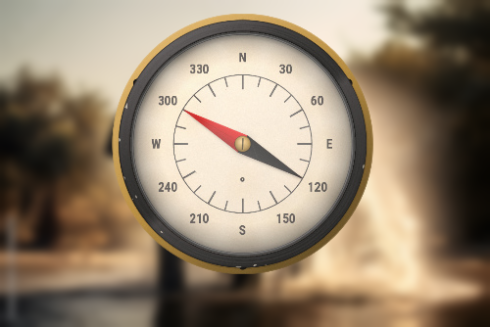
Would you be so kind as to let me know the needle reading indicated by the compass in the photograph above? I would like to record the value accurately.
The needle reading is 300 °
